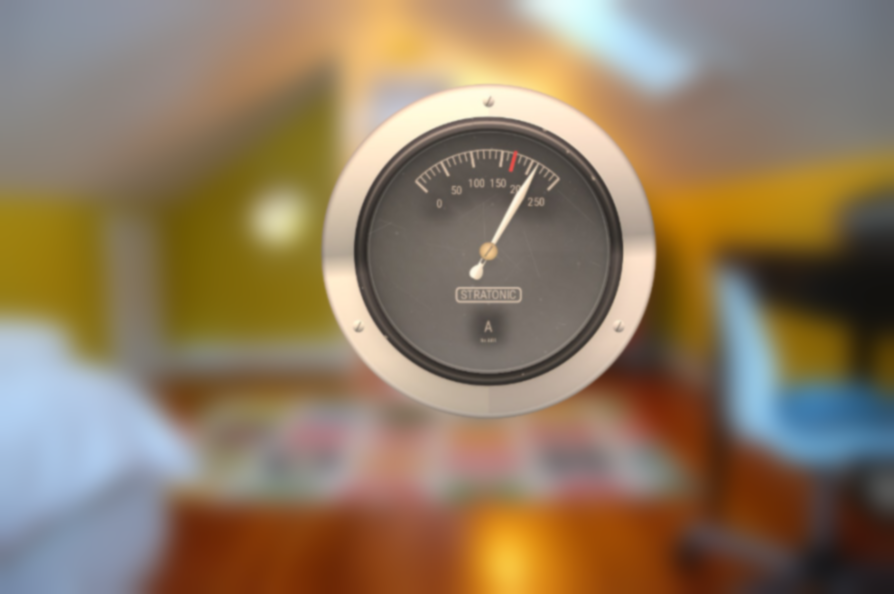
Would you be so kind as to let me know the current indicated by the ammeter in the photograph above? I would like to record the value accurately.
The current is 210 A
